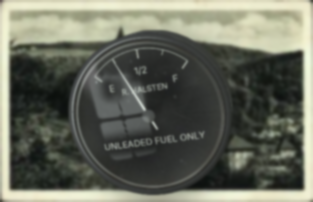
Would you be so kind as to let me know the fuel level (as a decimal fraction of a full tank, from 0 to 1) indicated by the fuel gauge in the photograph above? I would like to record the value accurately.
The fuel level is 0.25
